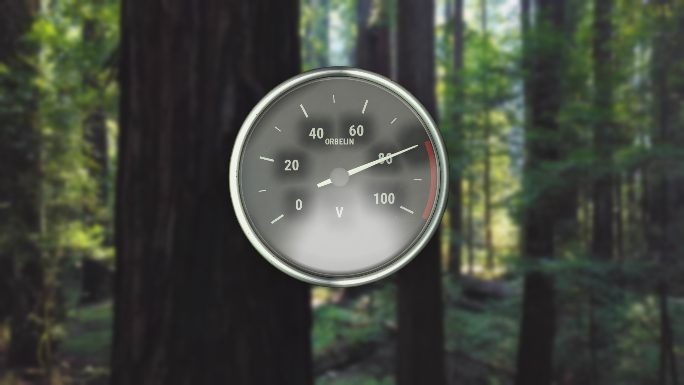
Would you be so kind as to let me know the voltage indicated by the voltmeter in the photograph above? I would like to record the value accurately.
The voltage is 80 V
